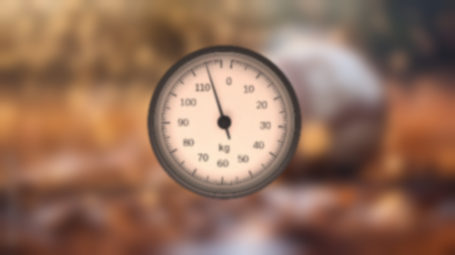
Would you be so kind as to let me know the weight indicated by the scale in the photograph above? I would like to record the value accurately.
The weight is 115 kg
